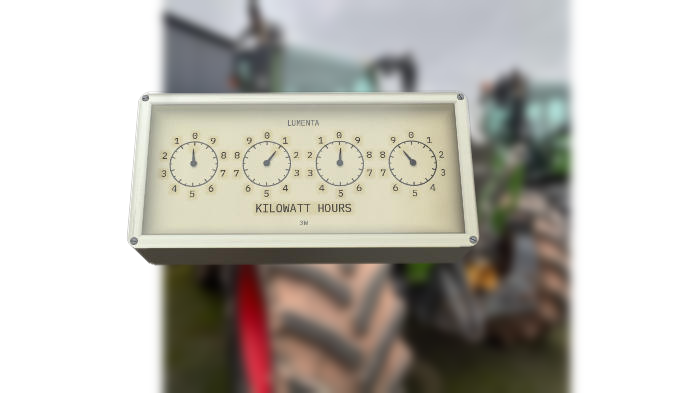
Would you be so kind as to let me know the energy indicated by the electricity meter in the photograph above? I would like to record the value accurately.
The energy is 99 kWh
